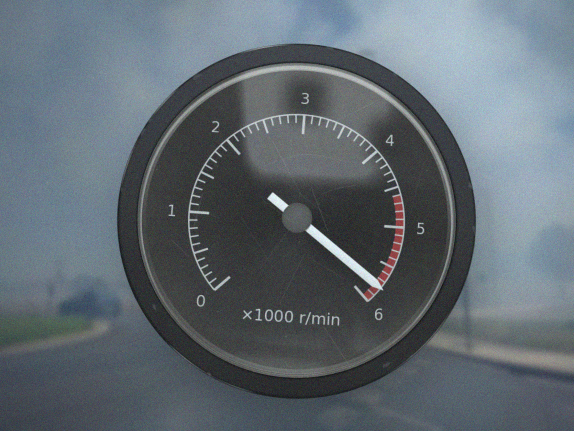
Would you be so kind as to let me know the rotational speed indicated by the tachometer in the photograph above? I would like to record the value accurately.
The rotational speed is 5800 rpm
